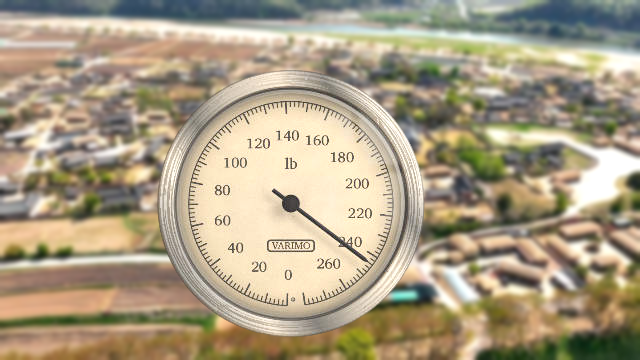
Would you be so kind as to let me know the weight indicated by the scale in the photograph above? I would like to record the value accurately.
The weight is 244 lb
